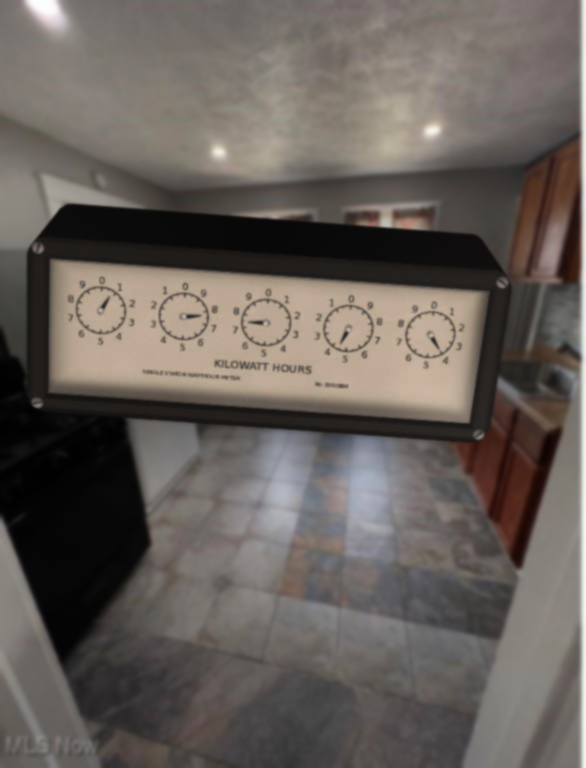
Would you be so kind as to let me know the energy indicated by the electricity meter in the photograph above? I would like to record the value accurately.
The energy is 7744 kWh
